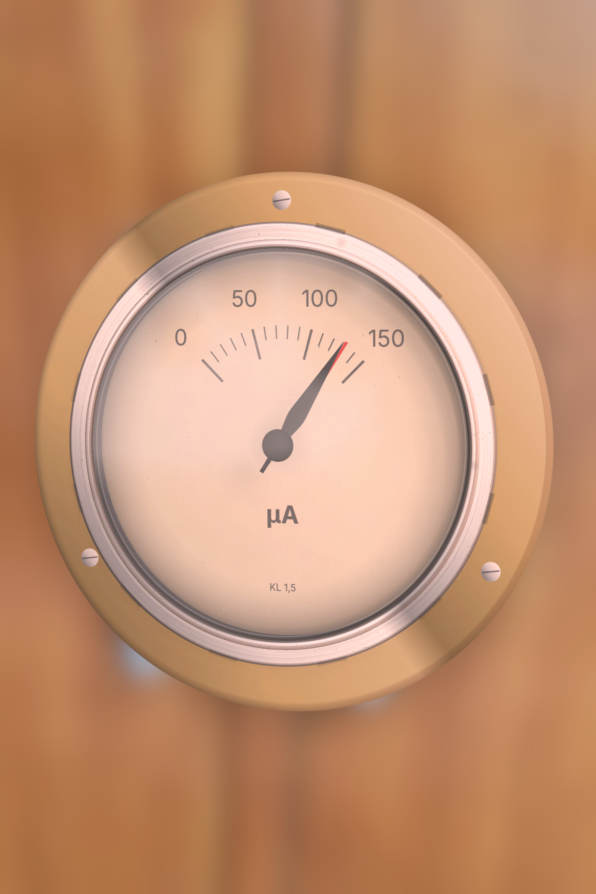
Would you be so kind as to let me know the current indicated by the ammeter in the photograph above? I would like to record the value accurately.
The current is 130 µA
